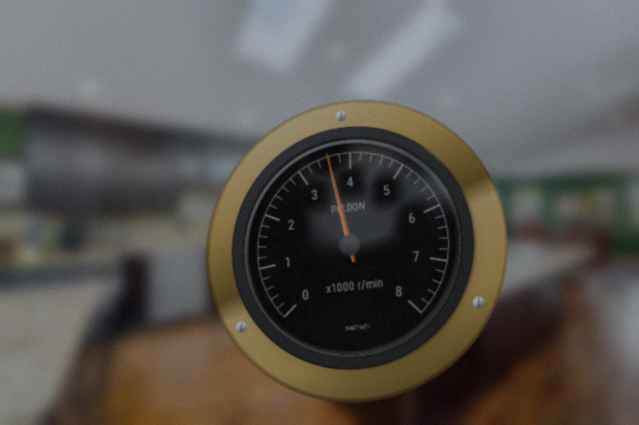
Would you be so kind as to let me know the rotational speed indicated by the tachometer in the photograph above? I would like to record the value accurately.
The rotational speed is 3600 rpm
